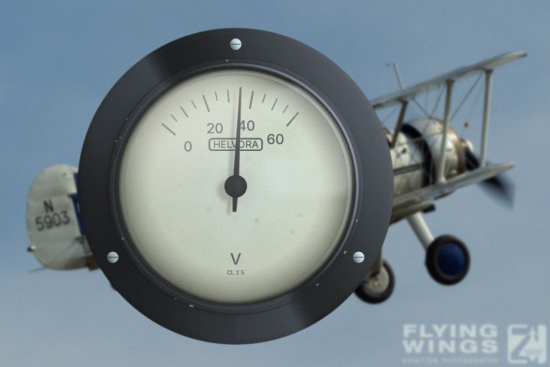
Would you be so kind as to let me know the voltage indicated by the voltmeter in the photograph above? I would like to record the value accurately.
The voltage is 35 V
